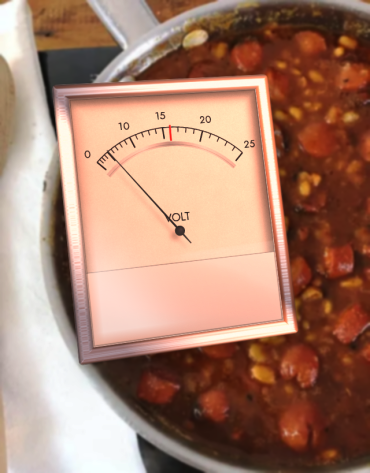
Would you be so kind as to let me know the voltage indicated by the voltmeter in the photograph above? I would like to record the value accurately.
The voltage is 5 V
